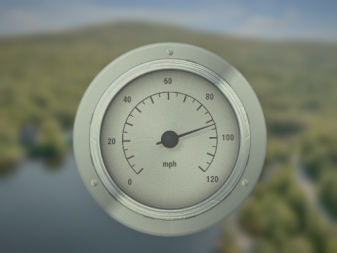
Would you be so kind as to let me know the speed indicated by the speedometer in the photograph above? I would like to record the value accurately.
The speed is 92.5 mph
